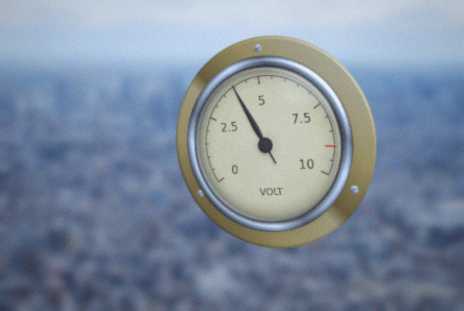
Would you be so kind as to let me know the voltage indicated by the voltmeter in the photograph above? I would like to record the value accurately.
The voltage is 4 V
